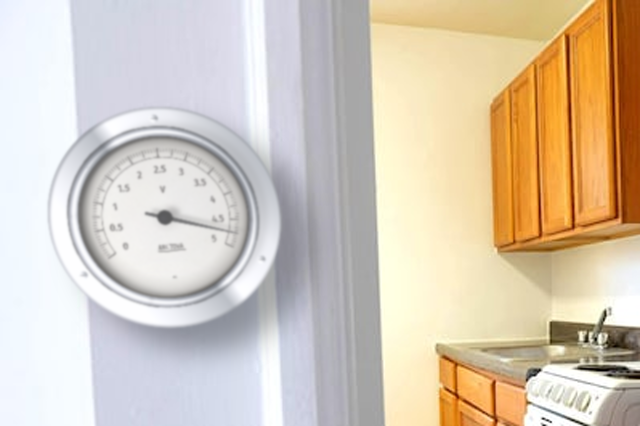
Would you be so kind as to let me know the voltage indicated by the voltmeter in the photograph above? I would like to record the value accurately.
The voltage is 4.75 V
